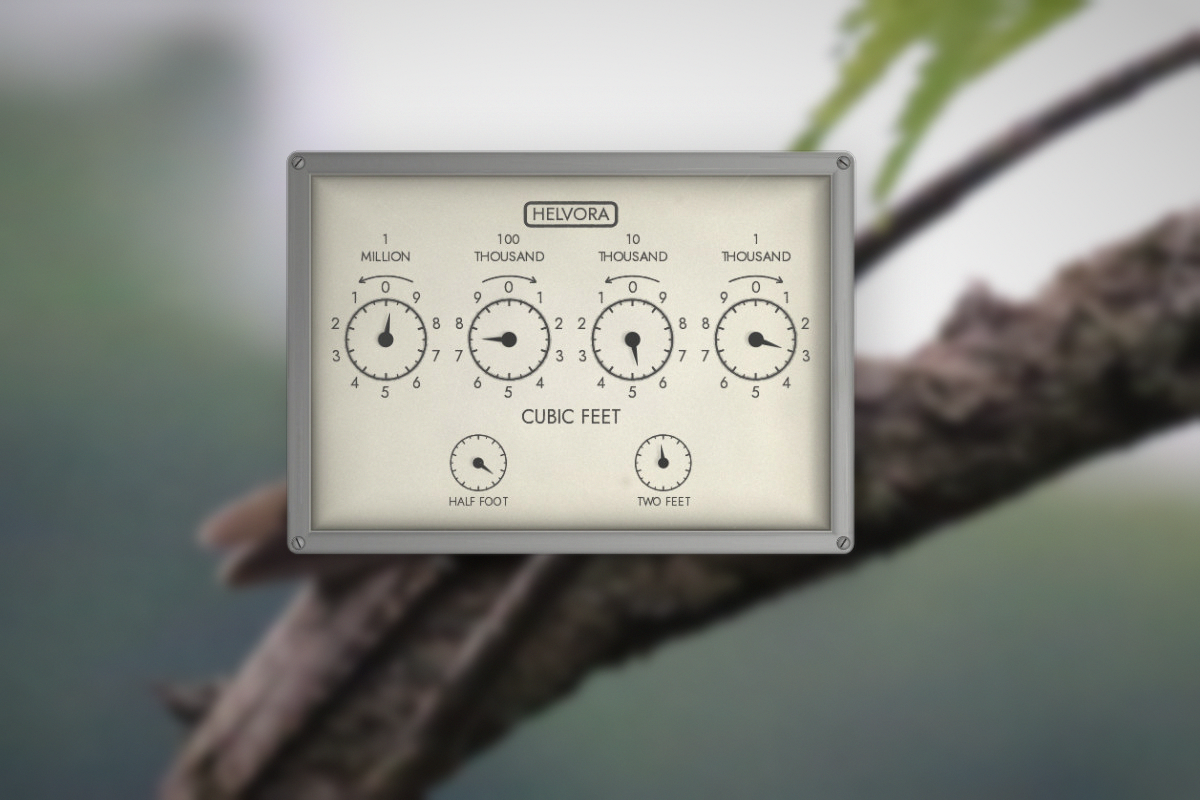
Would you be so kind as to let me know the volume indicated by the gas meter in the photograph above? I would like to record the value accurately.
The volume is 975300 ft³
